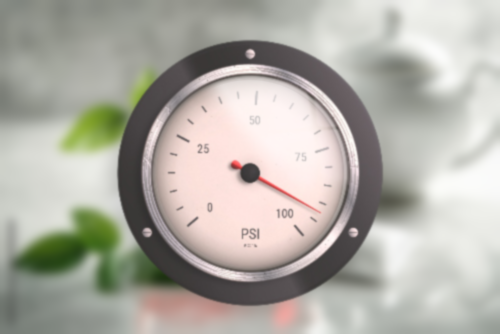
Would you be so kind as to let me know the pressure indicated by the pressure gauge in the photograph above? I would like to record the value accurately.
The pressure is 92.5 psi
